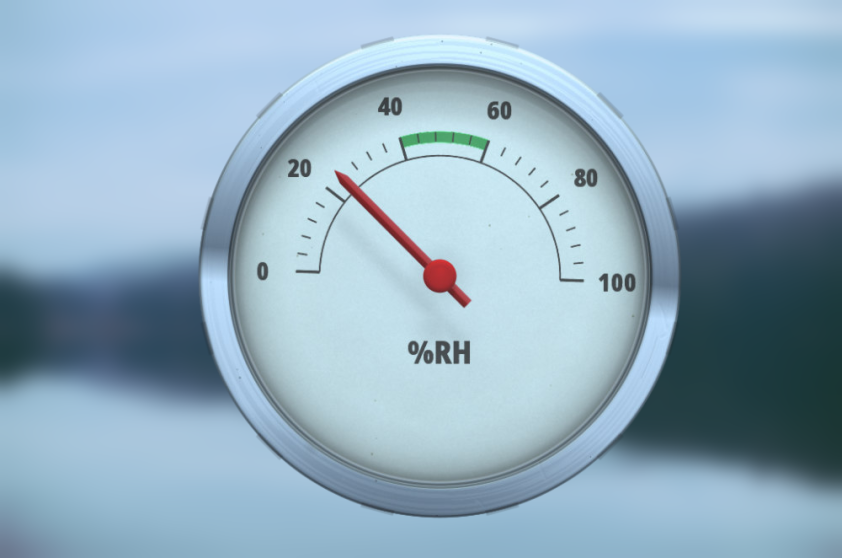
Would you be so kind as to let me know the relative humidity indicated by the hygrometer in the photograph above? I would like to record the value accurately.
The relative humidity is 24 %
